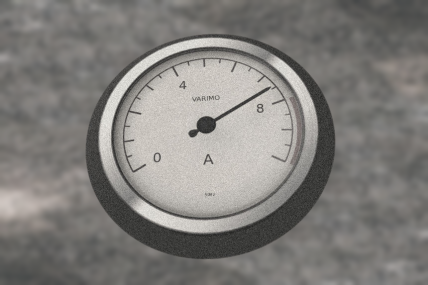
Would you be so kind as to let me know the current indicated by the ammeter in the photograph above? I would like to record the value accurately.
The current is 7.5 A
